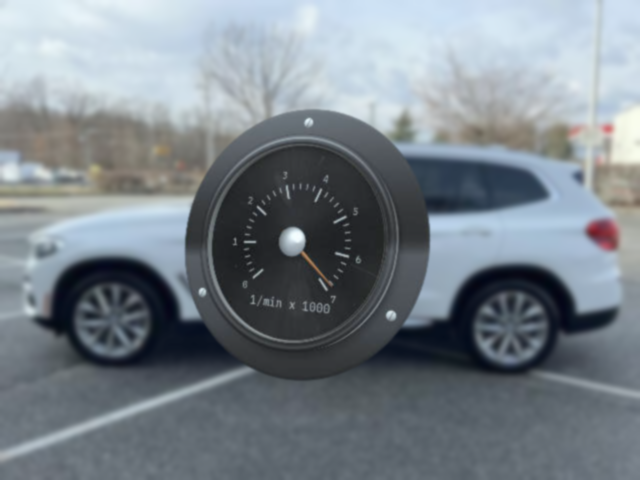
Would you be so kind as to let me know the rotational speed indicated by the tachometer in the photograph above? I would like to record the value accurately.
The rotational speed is 6800 rpm
